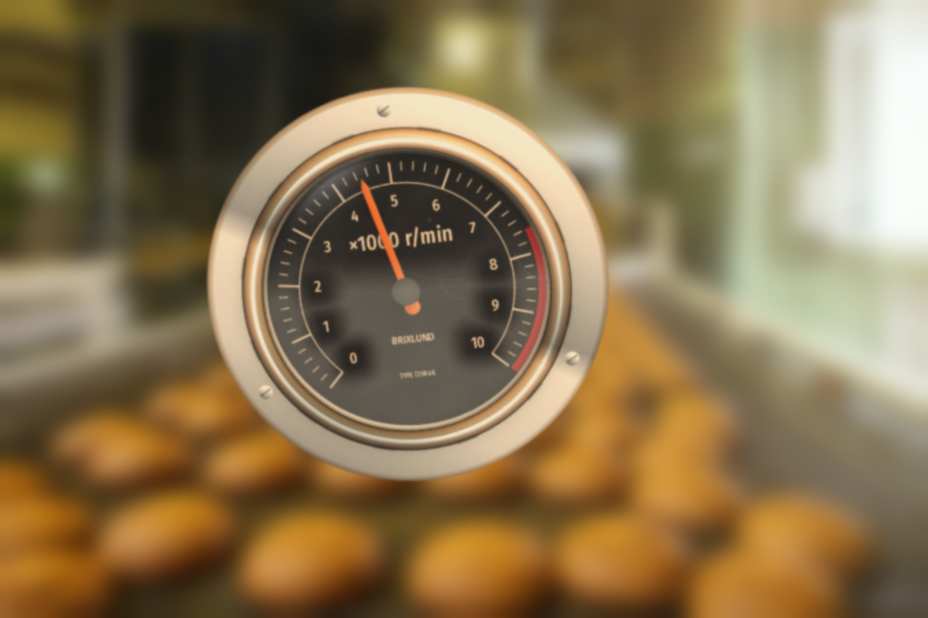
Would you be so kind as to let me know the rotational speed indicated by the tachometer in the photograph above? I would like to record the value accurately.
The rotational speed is 4500 rpm
